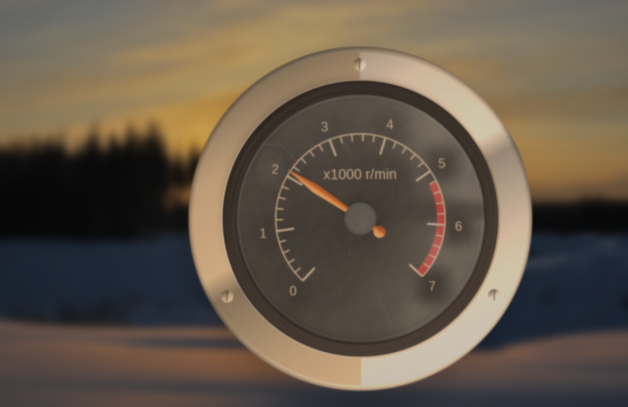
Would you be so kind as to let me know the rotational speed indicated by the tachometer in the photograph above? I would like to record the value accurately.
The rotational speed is 2100 rpm
